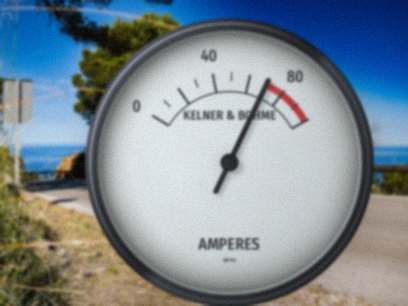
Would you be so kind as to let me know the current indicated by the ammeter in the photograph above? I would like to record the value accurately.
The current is 70 A
